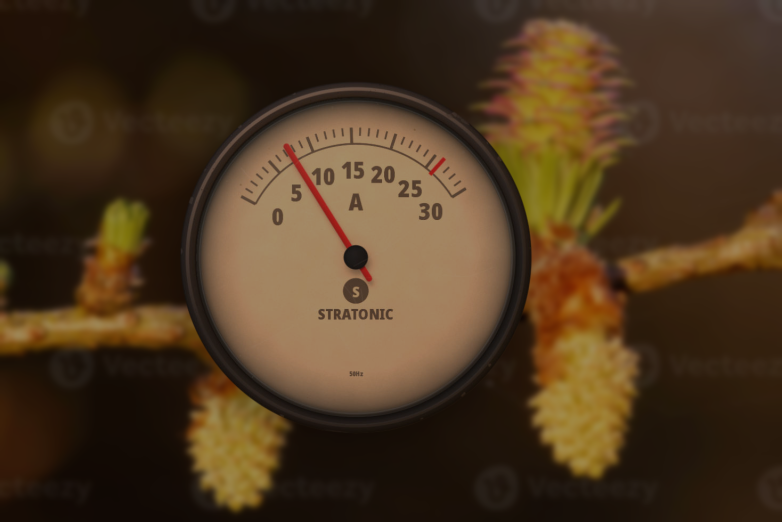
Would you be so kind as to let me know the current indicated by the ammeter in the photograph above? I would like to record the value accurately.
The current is 7.5 A
